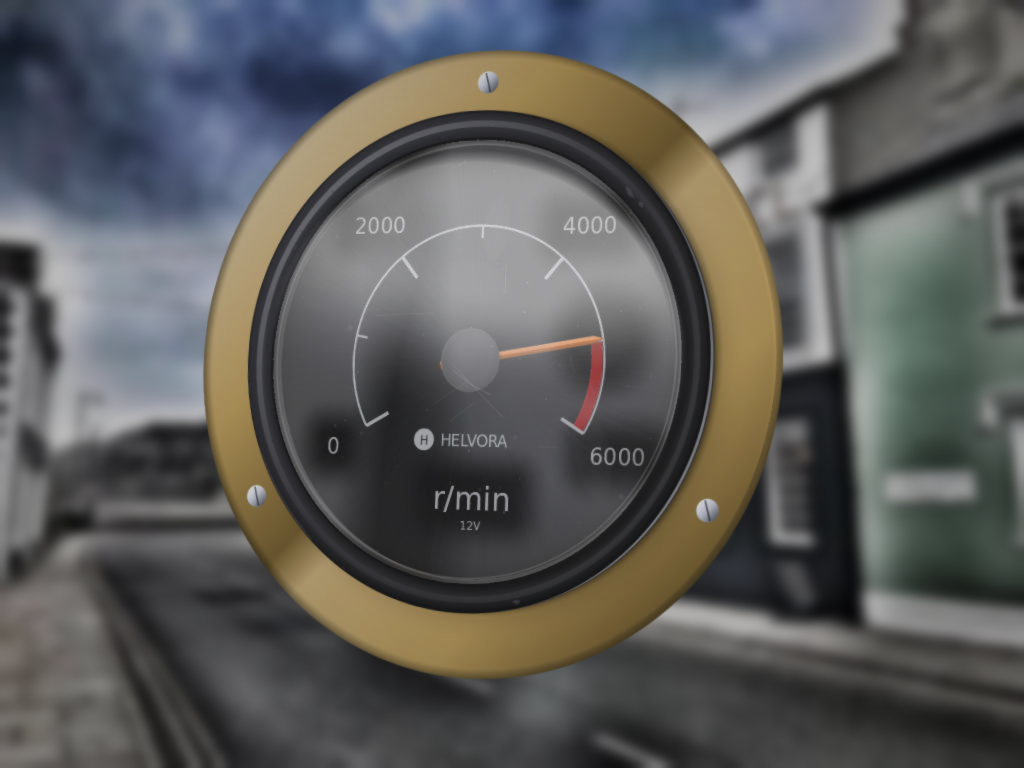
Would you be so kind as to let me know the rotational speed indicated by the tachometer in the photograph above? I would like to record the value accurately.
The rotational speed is 5000 rpm
